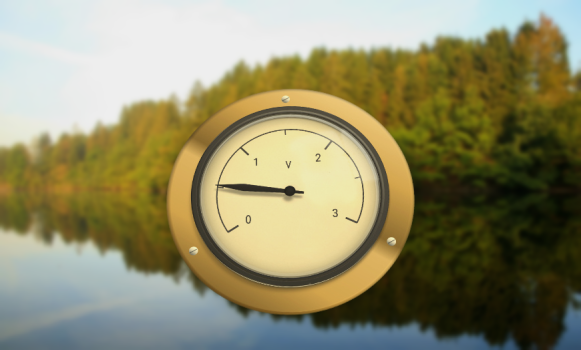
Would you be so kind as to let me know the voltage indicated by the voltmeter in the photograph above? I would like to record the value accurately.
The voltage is 0.5 V
